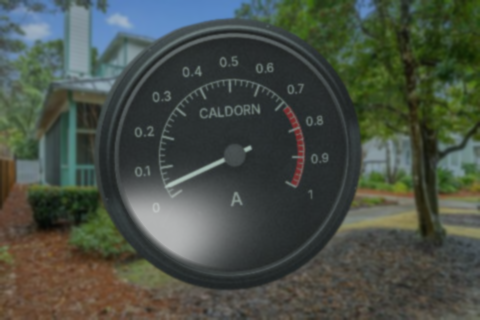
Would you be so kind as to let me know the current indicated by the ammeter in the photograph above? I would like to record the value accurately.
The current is 0.04 A
